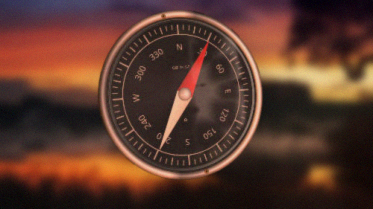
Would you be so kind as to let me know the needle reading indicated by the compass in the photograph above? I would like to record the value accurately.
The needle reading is 30 °
